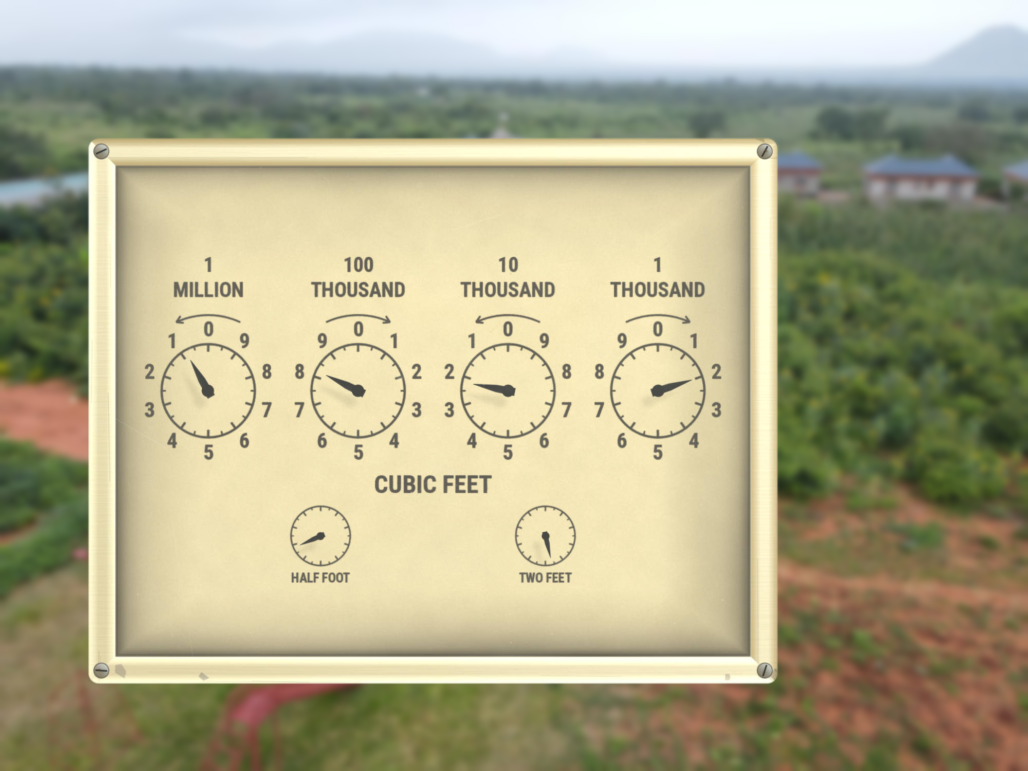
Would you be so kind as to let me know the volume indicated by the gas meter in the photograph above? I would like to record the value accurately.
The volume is 82200 ft³
